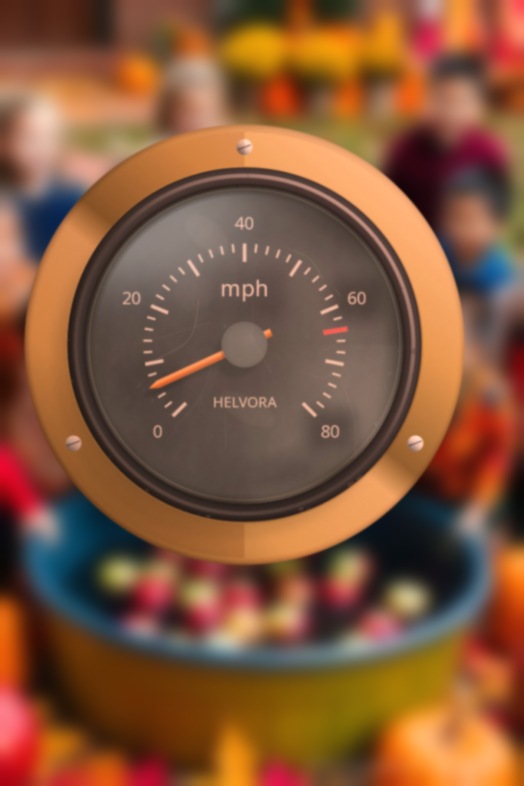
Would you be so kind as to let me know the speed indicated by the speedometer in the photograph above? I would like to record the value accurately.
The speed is 6 mph
